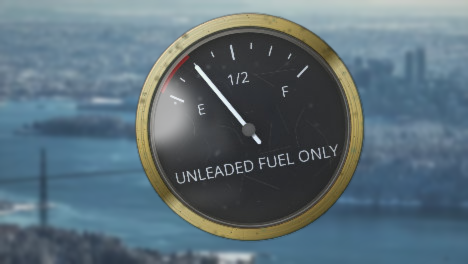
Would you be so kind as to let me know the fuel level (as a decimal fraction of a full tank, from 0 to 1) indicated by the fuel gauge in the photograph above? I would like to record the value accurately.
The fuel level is 0.25
